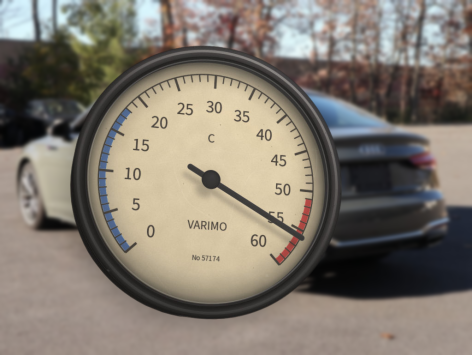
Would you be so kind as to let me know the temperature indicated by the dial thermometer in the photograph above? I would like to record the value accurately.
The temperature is 56 °C
